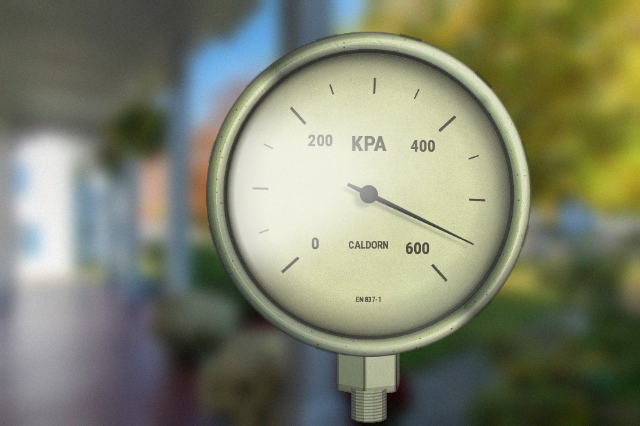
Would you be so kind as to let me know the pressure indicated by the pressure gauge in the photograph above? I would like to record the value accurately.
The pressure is 550 kPa
